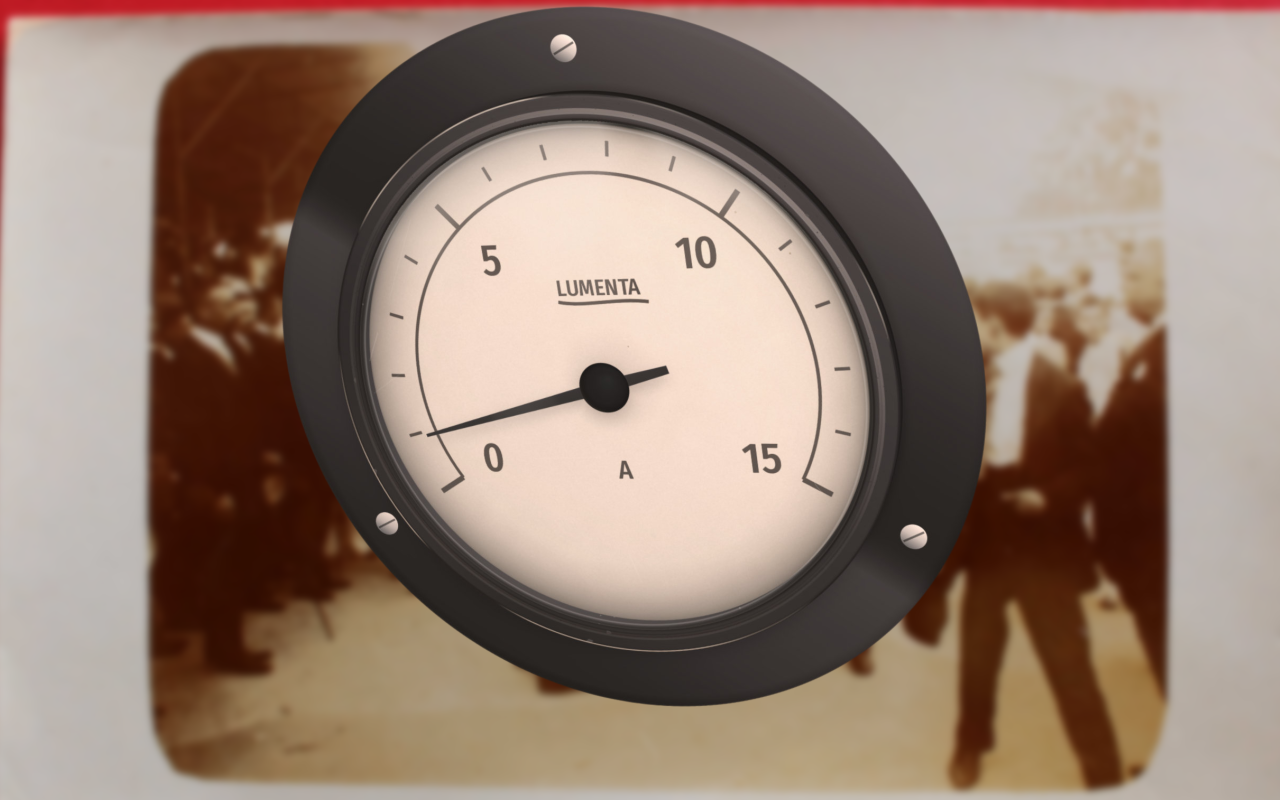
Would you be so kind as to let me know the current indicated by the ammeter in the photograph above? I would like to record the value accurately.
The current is 1 A
